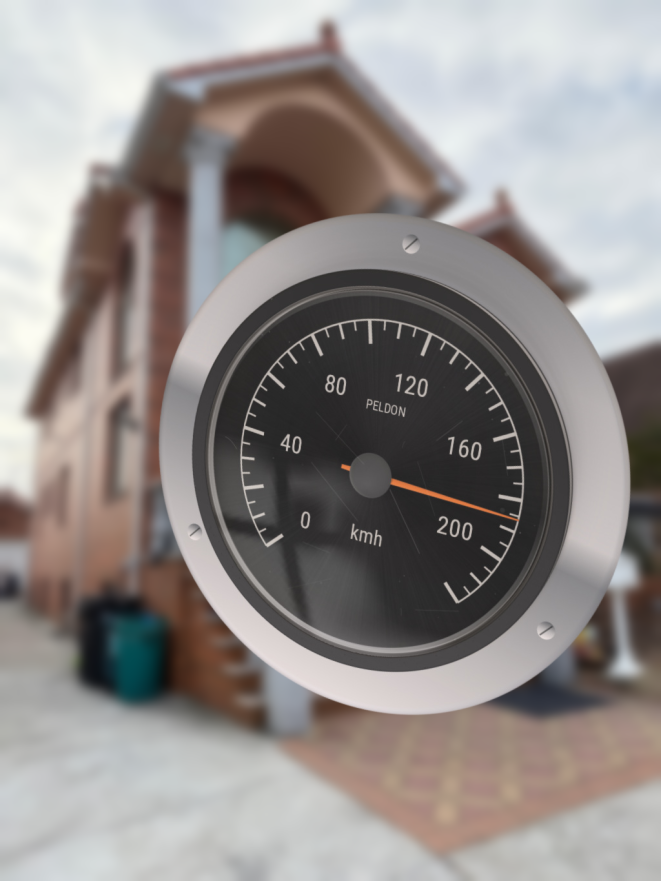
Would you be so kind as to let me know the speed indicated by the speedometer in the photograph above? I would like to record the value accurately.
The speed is 185 km/h
